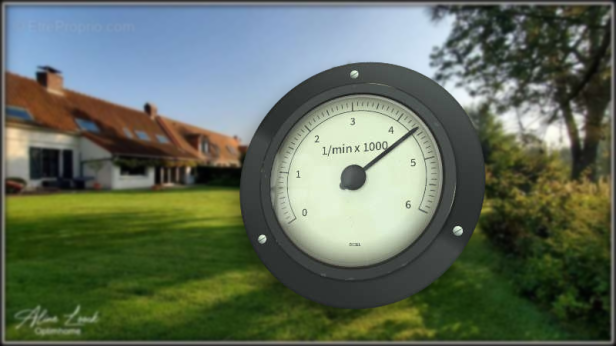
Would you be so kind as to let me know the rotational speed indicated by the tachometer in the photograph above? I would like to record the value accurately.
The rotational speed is 4400 rpm
